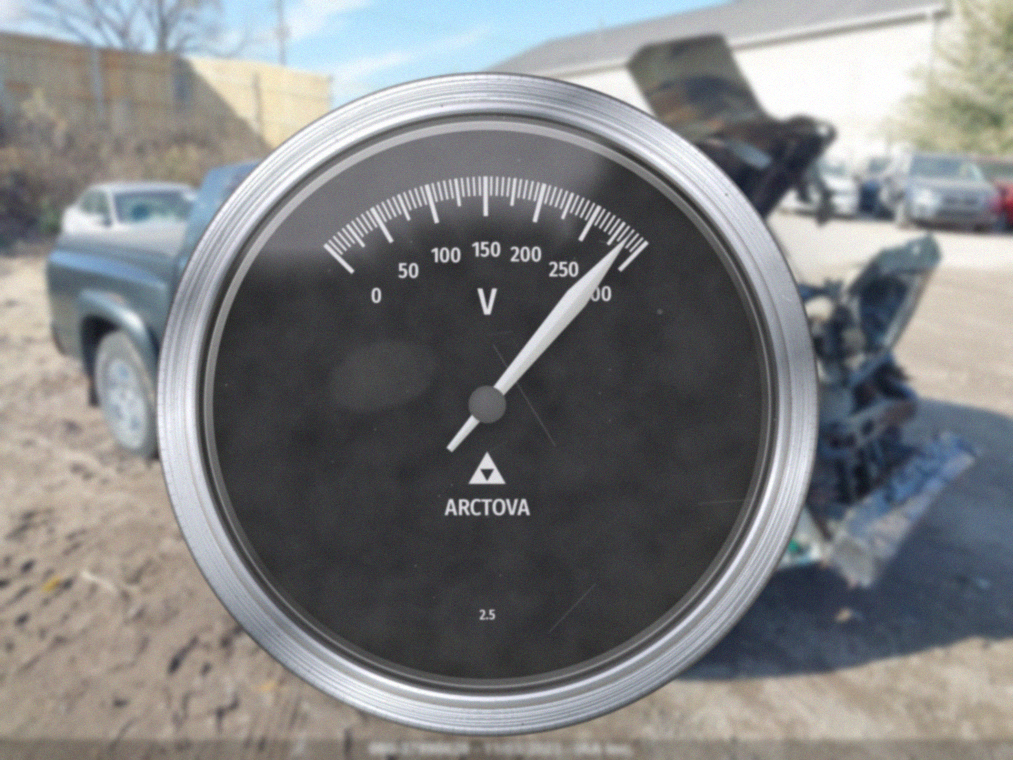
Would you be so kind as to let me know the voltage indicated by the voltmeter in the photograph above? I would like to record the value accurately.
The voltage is 285 V
